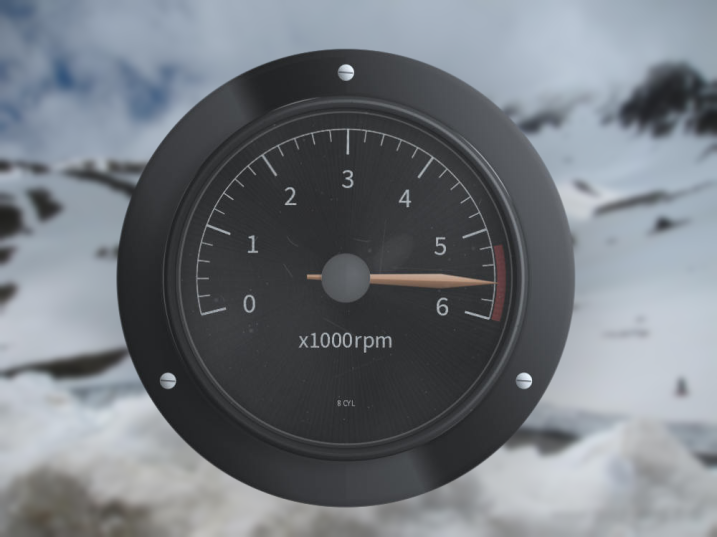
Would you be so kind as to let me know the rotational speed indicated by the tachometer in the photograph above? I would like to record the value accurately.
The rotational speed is 5600 rpm
